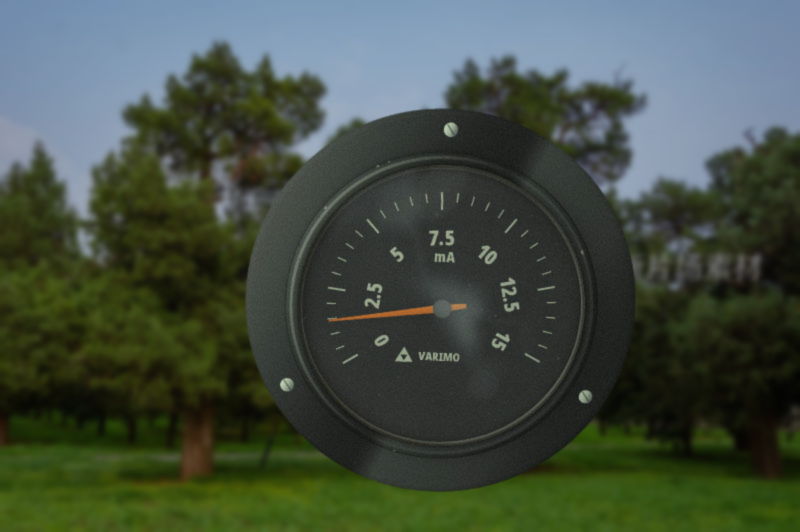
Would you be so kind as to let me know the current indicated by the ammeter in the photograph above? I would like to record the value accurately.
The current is 1.5 mA
